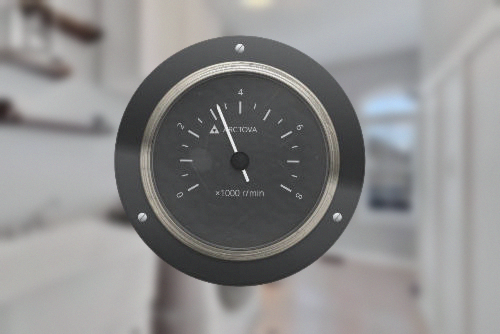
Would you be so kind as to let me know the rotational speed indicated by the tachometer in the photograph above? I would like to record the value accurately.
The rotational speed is 3250 rpm
